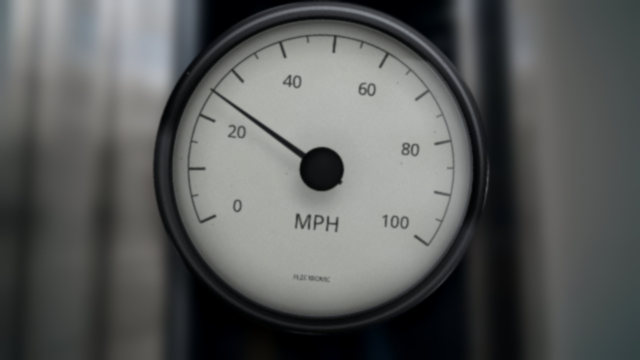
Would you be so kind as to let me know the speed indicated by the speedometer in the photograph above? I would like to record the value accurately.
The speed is 25 mph
